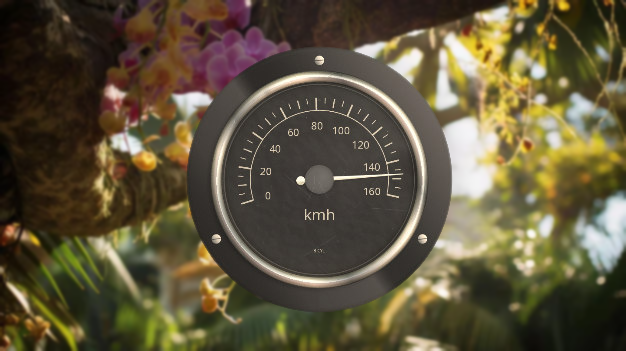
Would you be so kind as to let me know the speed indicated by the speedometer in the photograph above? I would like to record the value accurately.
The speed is 147.5 km/h
